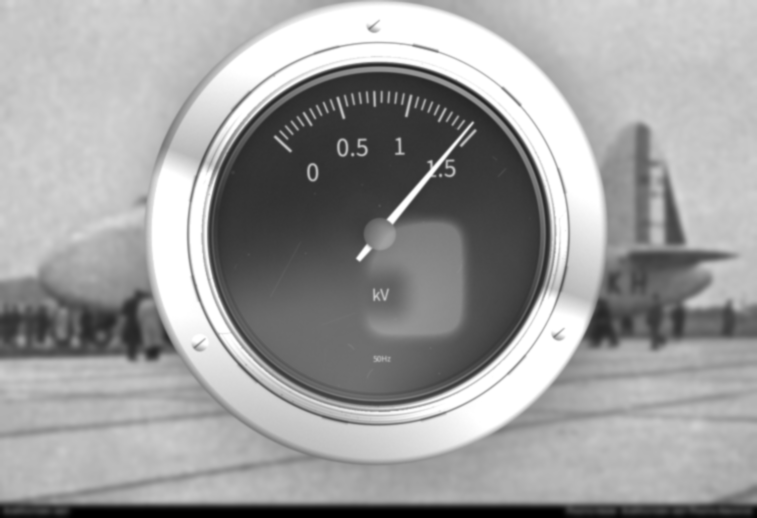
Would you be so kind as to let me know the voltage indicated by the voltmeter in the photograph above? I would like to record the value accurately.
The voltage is 1.45 kV
